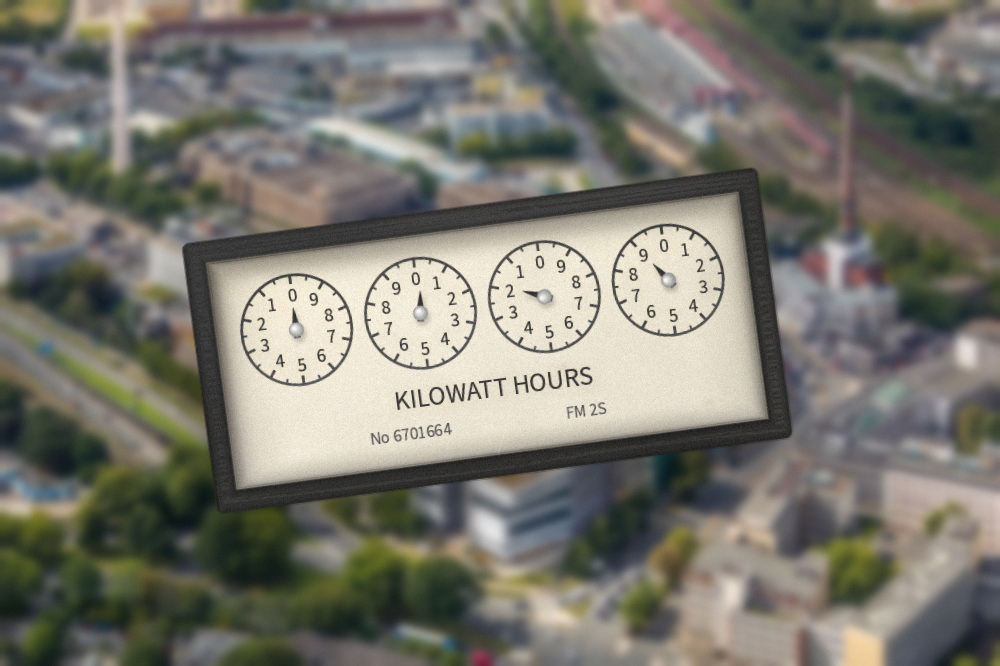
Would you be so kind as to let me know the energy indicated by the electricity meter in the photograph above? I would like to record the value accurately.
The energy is 19 kWh
